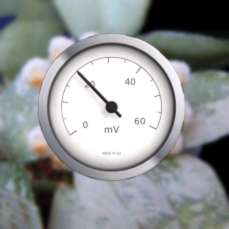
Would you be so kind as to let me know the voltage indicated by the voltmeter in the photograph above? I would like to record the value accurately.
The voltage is 20 mV
